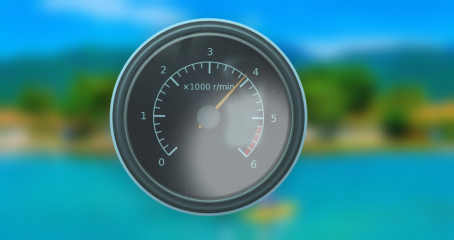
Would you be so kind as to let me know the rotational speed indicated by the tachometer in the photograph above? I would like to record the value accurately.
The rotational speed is 3900 rpm
